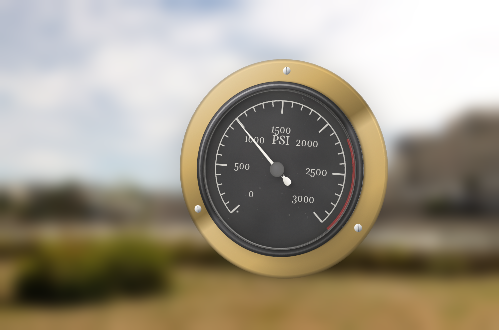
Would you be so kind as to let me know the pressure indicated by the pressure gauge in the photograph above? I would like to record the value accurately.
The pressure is 1000 psi
